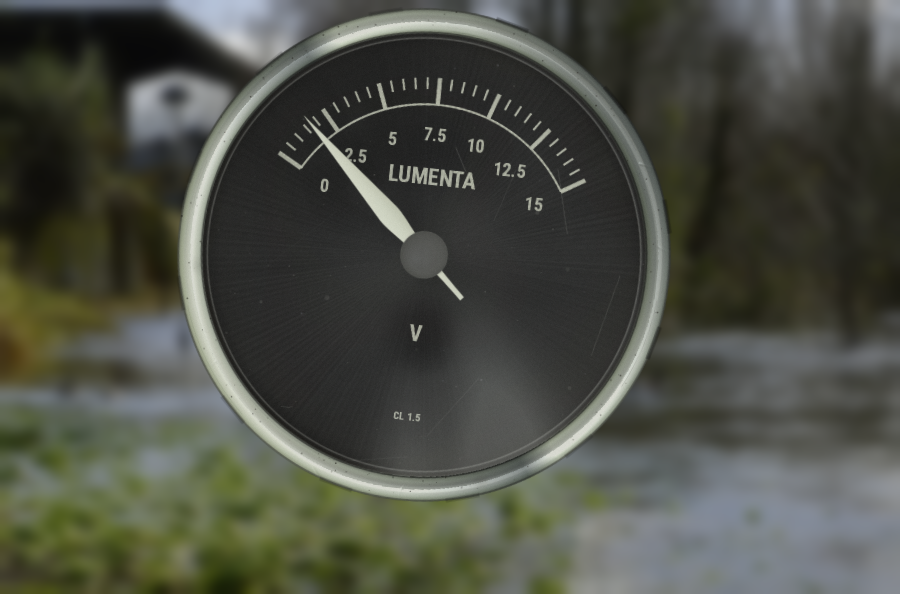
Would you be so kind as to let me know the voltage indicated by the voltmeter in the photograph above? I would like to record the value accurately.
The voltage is 1.75 V
